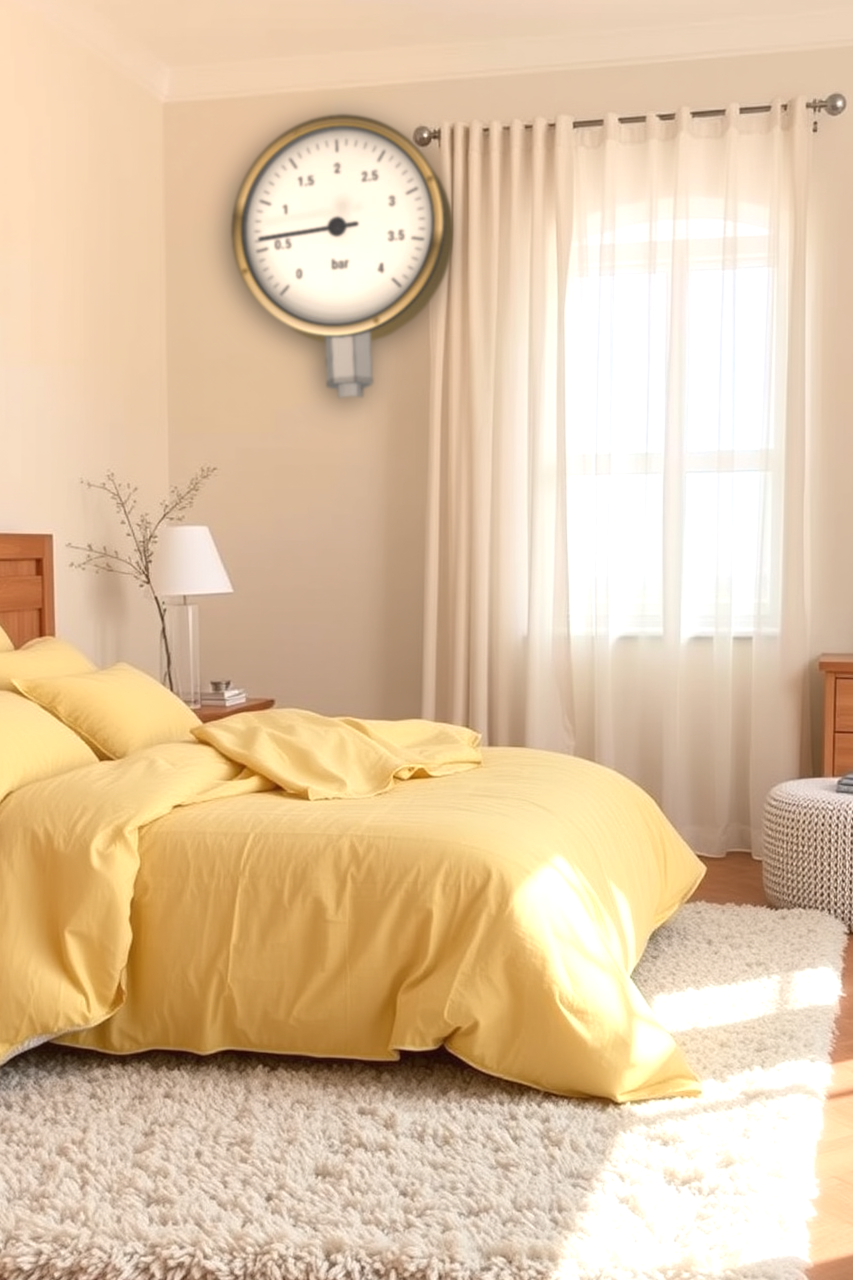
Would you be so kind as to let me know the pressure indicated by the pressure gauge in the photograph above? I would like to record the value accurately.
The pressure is 0.6 bar
